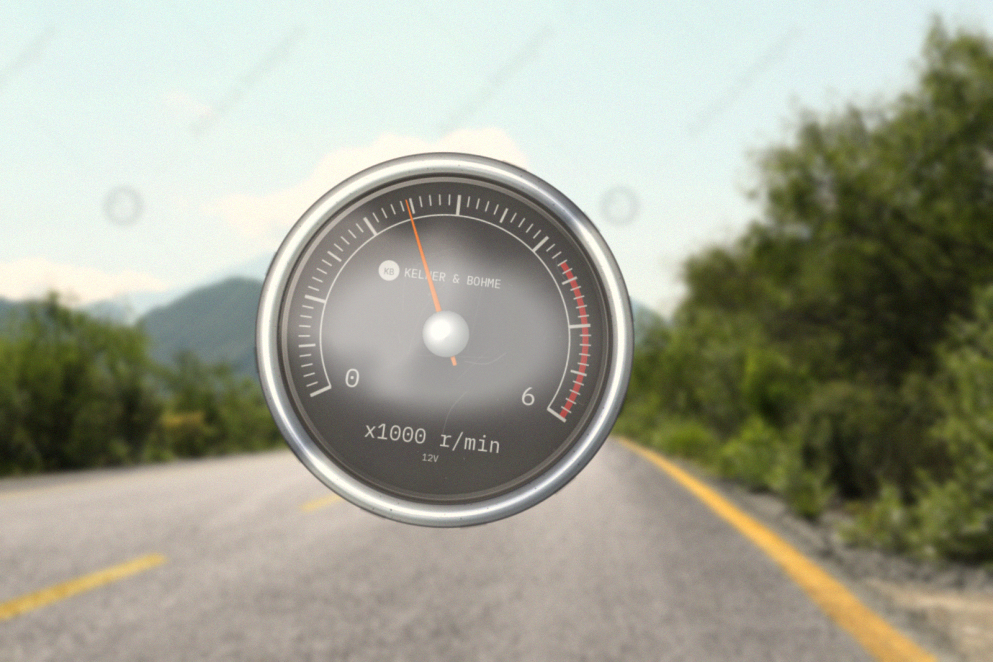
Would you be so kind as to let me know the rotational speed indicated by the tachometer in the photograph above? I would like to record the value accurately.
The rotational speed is 2450 rpm
